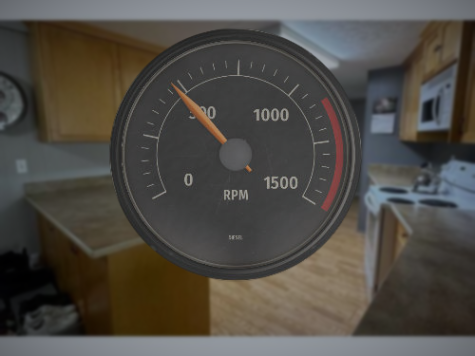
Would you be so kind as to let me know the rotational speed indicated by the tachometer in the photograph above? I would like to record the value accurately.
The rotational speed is 475 rpm
